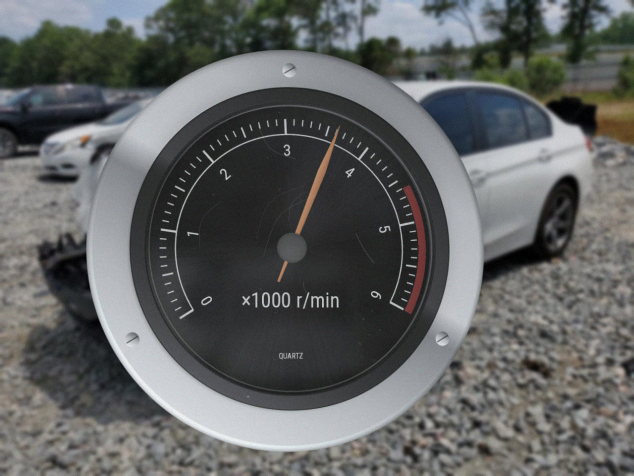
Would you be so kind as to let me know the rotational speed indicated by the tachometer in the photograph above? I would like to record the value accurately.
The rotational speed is 3600 rpm
